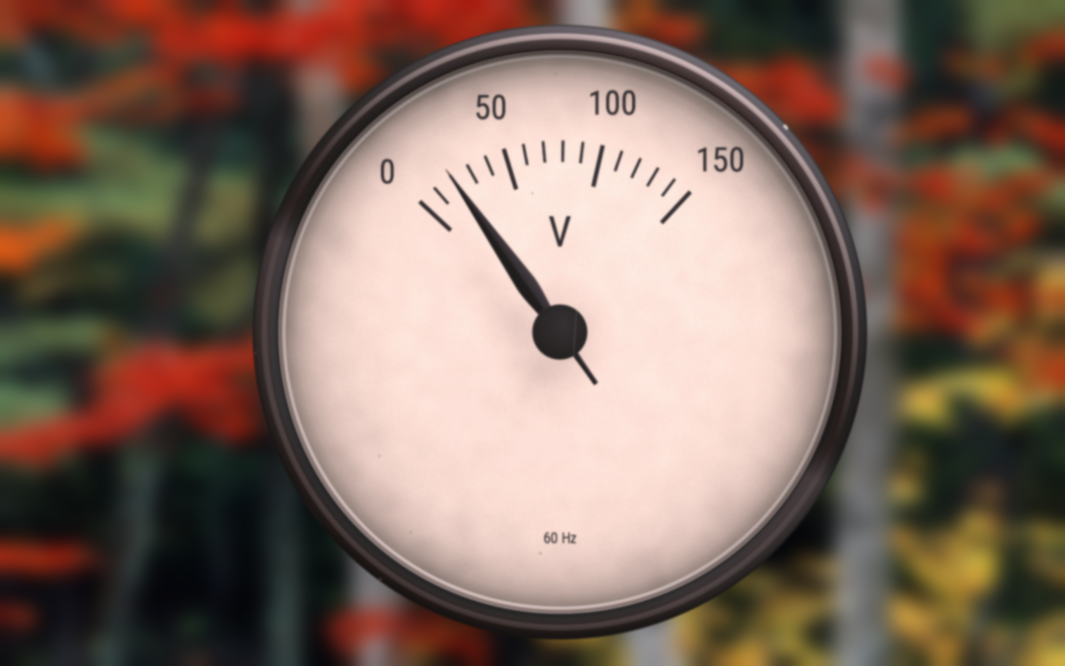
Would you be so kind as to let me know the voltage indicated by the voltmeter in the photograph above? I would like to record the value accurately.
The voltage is 20 V
